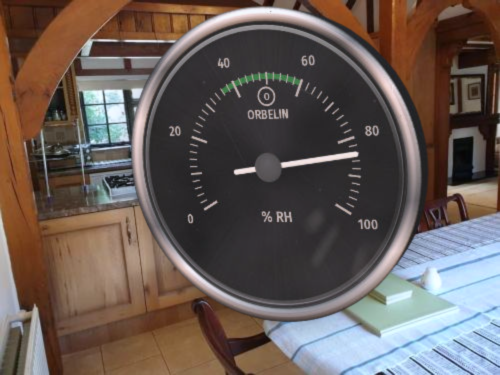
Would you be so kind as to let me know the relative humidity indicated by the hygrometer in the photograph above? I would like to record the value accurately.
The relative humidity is 84 %
